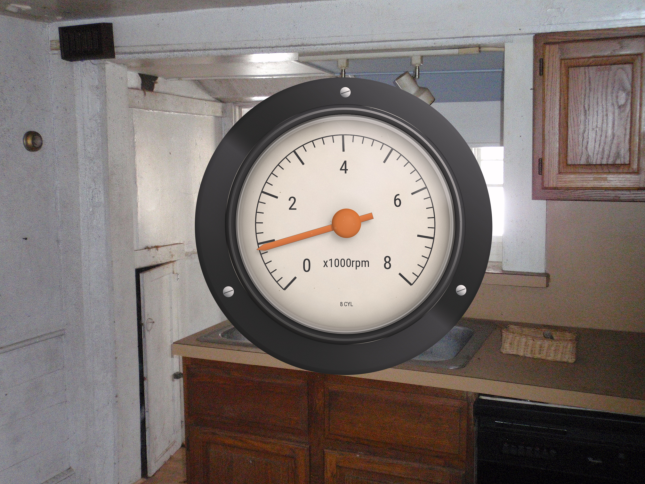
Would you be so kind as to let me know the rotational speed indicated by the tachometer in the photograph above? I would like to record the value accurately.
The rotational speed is 900 rpm
